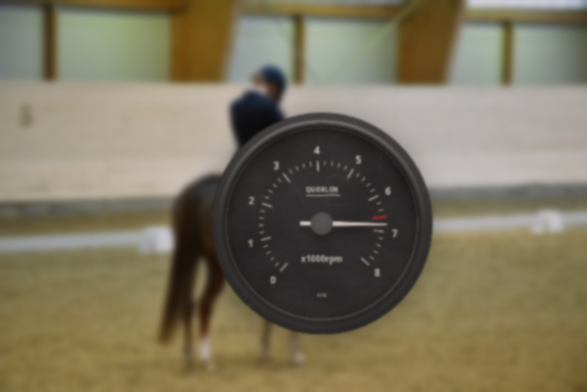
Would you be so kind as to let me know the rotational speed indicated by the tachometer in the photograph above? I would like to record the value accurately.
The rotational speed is 6800 rpm
